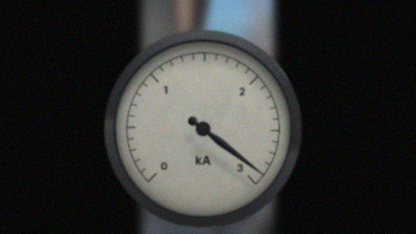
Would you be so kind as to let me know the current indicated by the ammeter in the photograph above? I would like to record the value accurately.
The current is 2.9 kA
